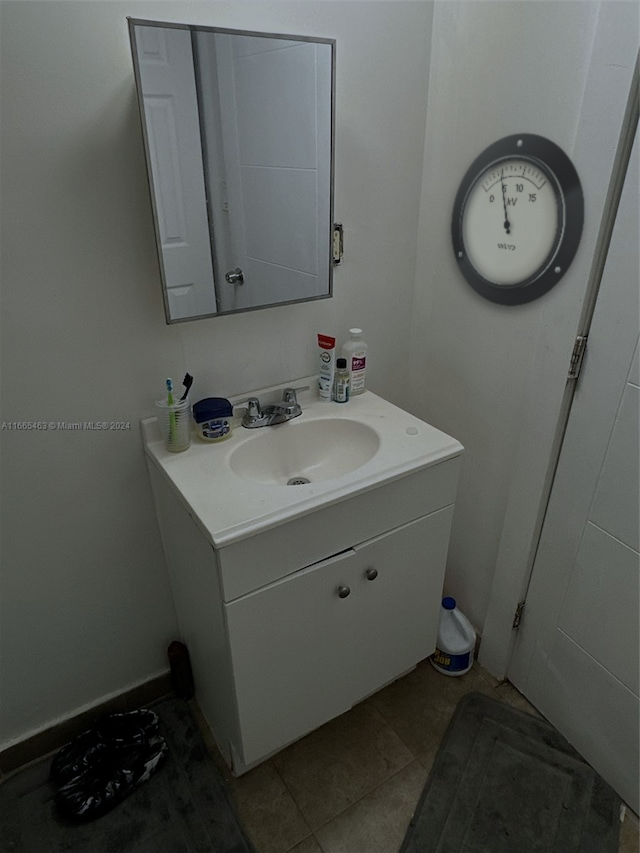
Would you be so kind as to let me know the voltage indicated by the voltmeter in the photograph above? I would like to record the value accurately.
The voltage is 5 kV
